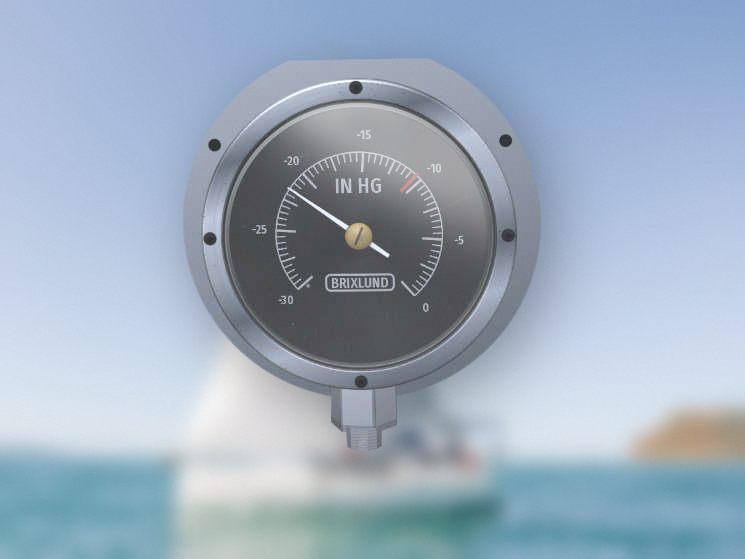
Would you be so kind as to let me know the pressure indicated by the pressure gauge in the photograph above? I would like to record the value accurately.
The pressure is -21.5 inHg
